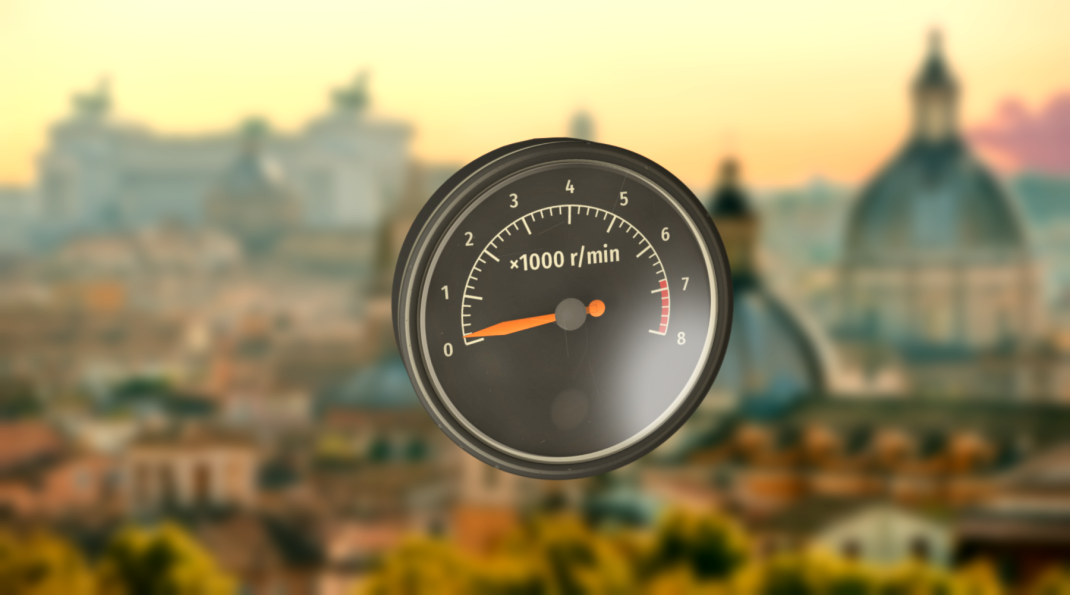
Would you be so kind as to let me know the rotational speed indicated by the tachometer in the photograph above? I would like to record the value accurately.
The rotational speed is 200 rpm
